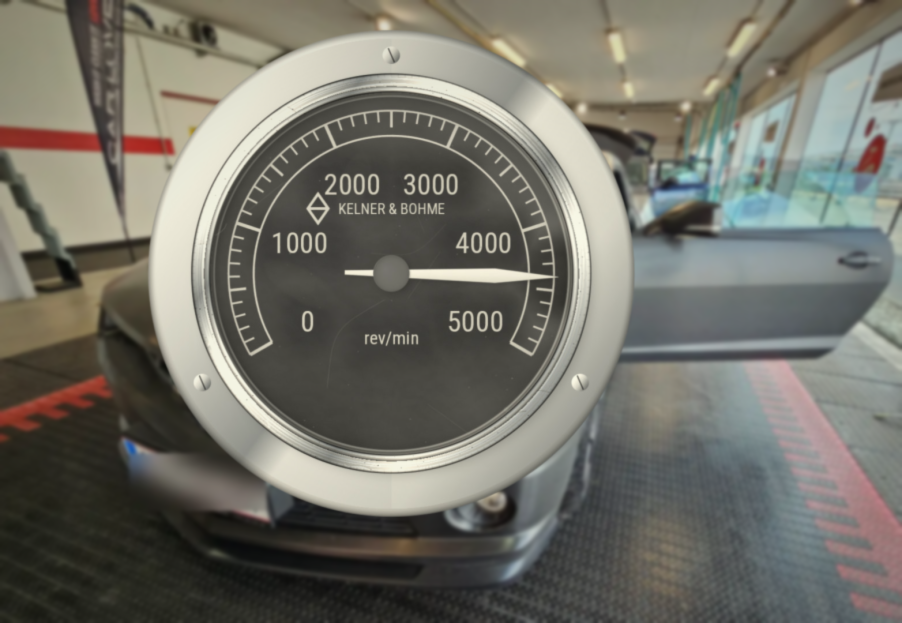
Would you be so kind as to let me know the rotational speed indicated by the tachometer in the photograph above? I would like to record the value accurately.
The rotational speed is 4400 rpm
